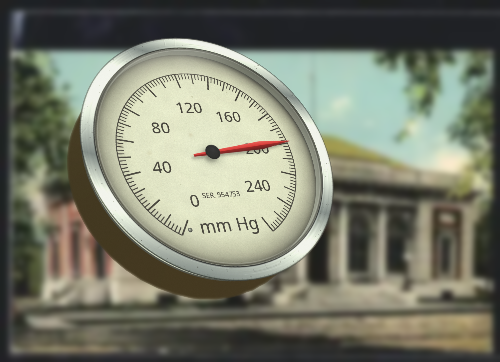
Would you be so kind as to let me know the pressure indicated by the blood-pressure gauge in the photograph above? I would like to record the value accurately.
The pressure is 200 mmHg
